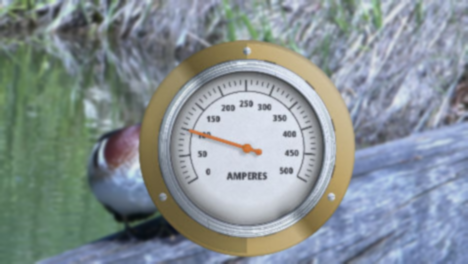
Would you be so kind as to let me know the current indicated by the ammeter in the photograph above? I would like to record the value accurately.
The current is 100 A
